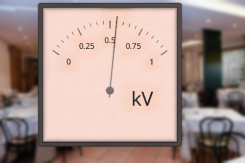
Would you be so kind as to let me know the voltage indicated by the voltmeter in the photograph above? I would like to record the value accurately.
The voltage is 0.55 kV
